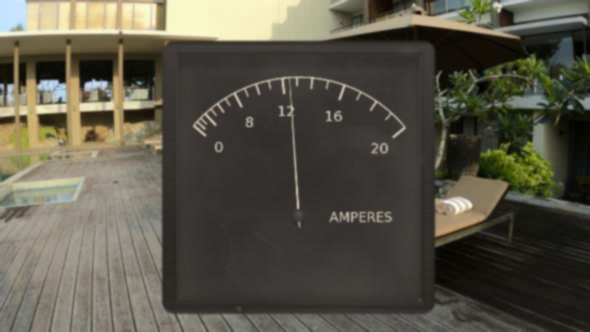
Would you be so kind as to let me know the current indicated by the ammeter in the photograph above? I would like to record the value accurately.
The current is 12.5 A
